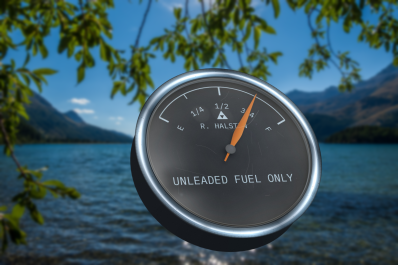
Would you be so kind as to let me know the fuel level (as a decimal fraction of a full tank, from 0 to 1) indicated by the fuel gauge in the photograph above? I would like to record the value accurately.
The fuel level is 0.75
